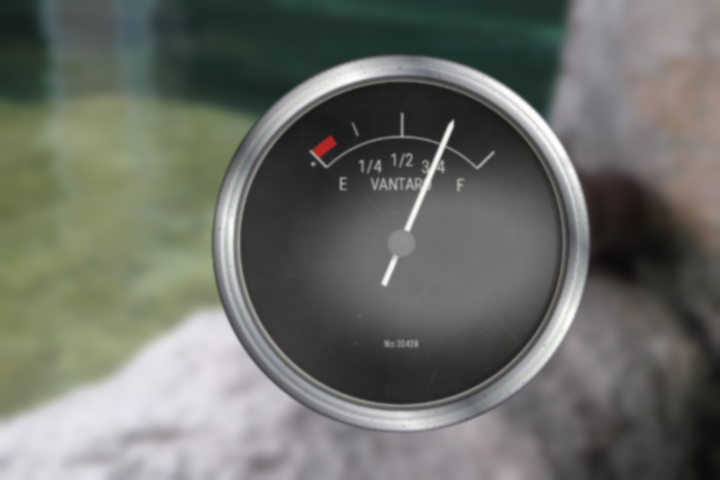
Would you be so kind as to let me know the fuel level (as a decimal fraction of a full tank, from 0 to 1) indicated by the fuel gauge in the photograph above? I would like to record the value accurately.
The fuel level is 0.75
